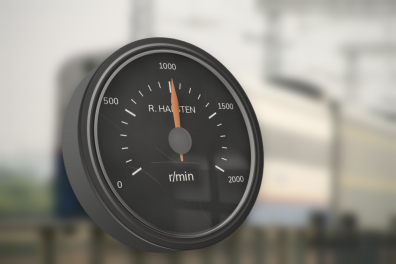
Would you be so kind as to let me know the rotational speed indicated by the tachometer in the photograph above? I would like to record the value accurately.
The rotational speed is 1000 rpm
